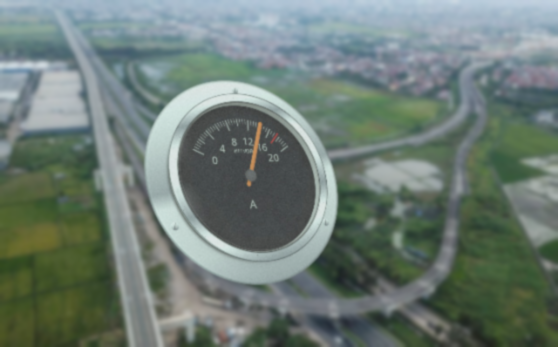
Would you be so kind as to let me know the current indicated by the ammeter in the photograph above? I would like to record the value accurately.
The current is 14 A
